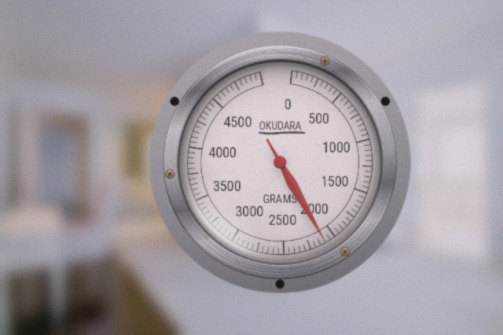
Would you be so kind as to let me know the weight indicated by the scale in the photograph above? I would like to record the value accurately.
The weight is 2100 g
